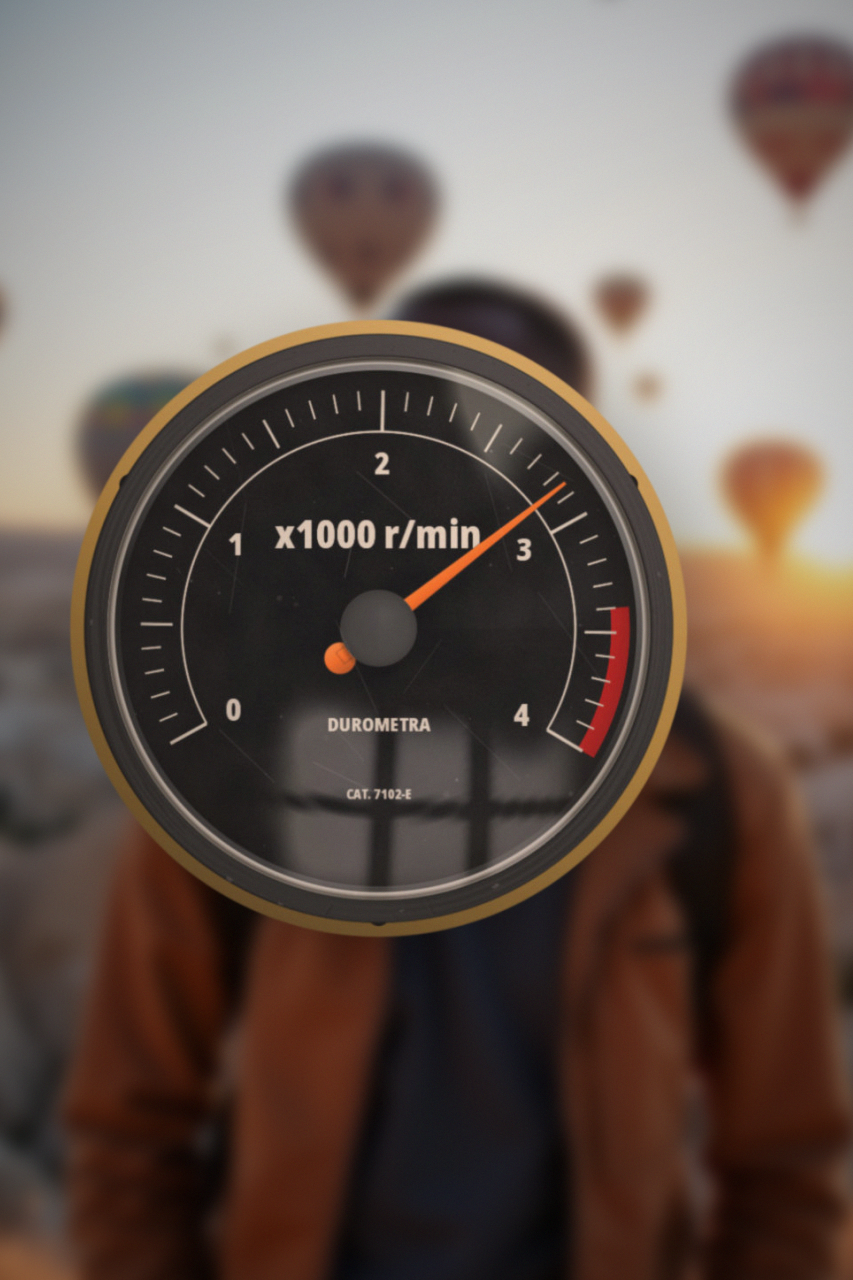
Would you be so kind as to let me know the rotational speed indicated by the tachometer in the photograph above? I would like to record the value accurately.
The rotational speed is 2850 rpm
